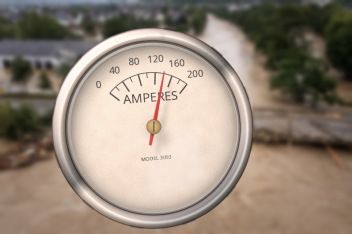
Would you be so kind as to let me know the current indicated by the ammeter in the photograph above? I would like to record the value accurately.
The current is 140 A
